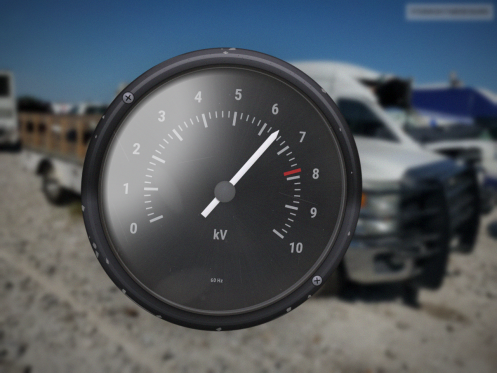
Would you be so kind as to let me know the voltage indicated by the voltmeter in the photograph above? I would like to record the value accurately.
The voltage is 6.4 kV
